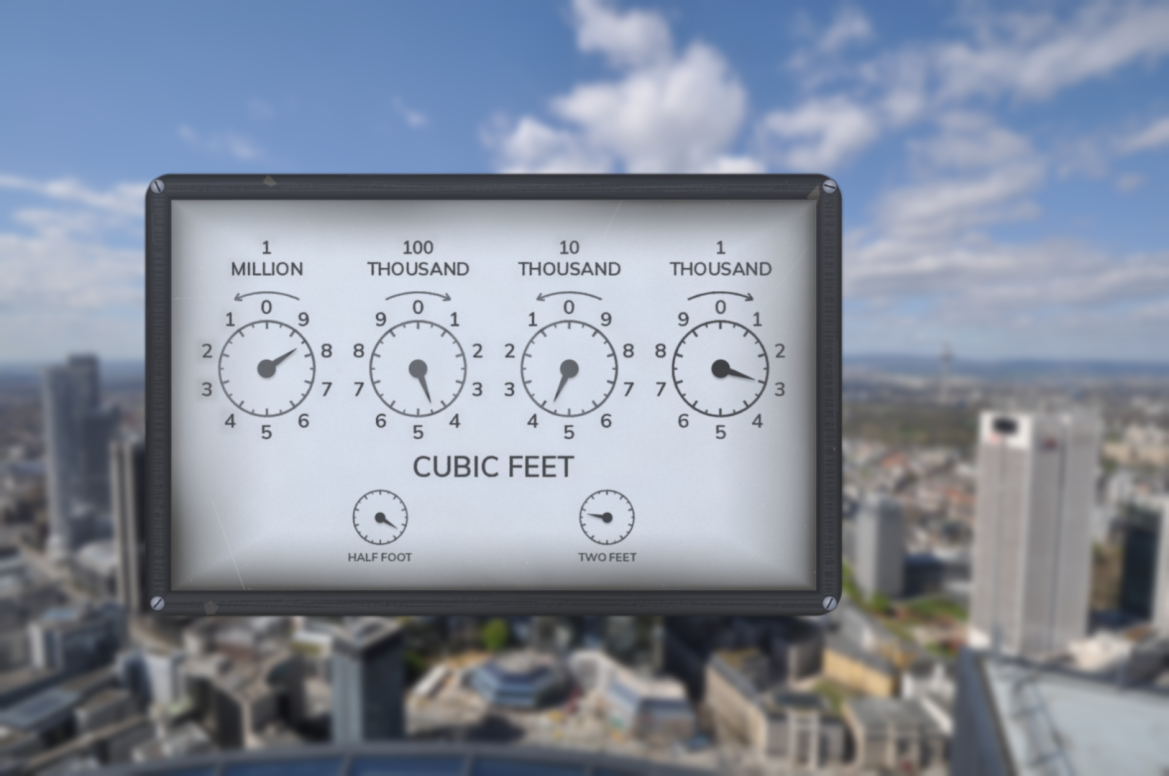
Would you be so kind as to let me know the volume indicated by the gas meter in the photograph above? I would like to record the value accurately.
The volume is 844300 ft³
